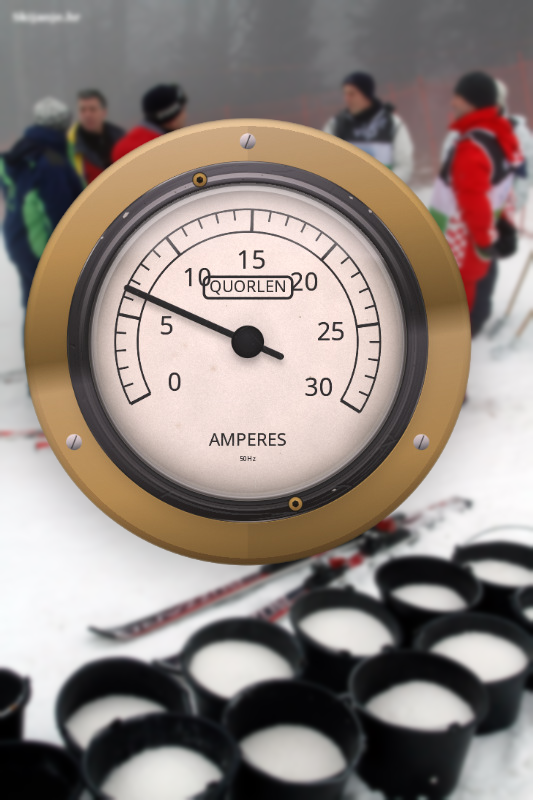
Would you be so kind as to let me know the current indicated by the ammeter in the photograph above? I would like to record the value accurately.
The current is 6.5 A
